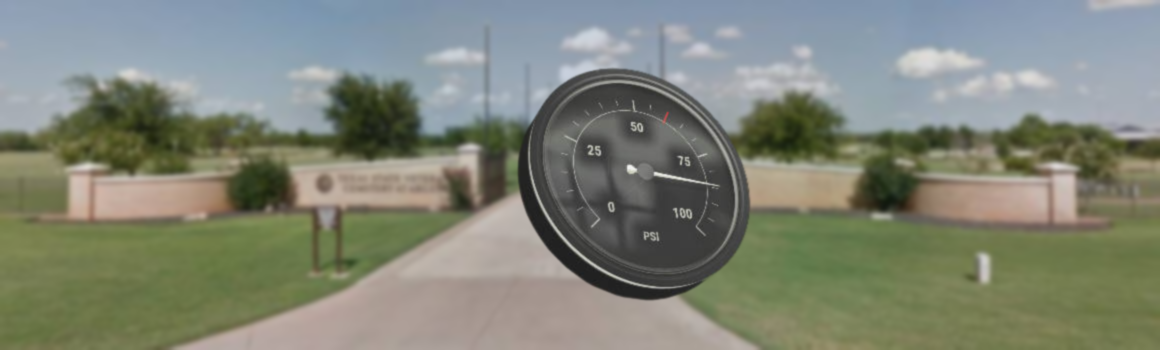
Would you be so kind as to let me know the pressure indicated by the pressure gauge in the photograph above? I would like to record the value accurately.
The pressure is 85 psi
